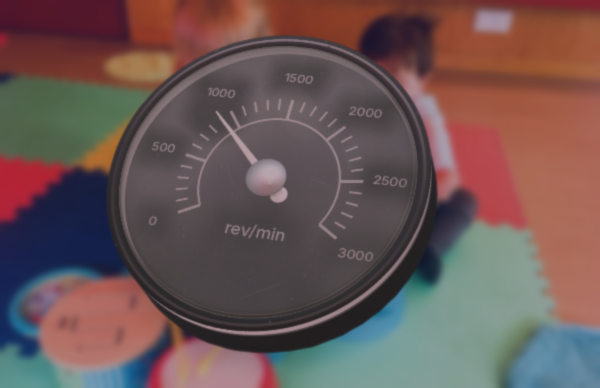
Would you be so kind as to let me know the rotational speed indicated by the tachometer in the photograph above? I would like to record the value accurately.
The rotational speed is 900 rpm
